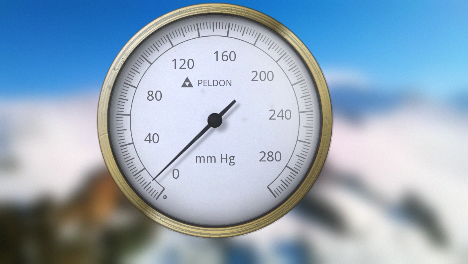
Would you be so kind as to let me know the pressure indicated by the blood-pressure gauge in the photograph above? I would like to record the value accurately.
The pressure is 10 mmHg
